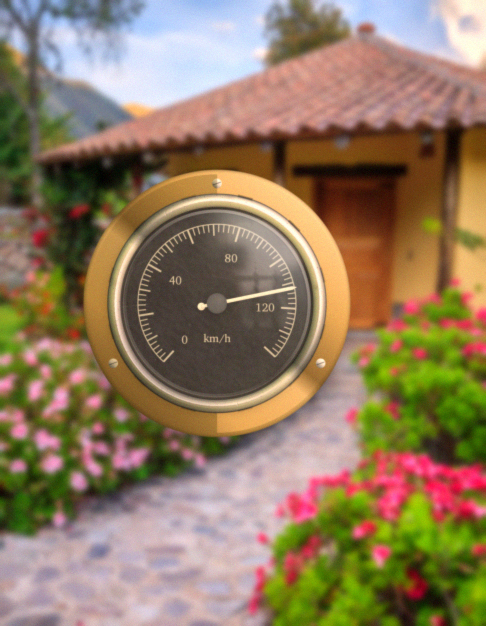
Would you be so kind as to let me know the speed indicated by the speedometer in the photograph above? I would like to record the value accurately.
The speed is 112 km/h
